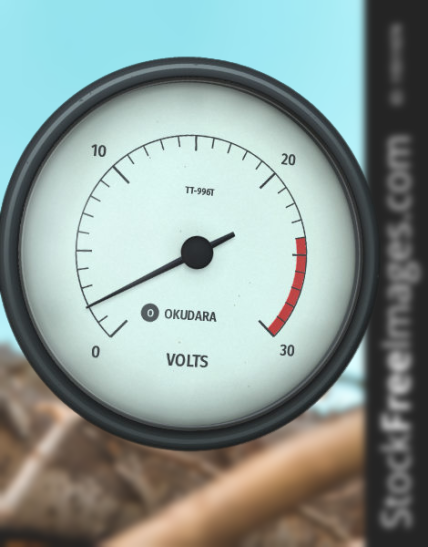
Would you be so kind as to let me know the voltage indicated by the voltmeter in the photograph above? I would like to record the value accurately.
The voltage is 2 V
